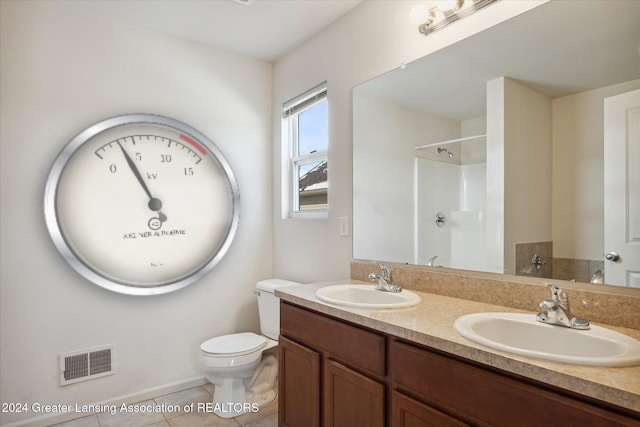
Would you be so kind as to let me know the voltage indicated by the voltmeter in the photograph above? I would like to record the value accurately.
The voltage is 3 kV
